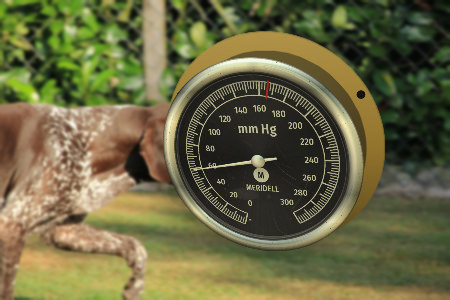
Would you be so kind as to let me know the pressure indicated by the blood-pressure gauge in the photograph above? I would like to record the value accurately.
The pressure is 60 mmHg
